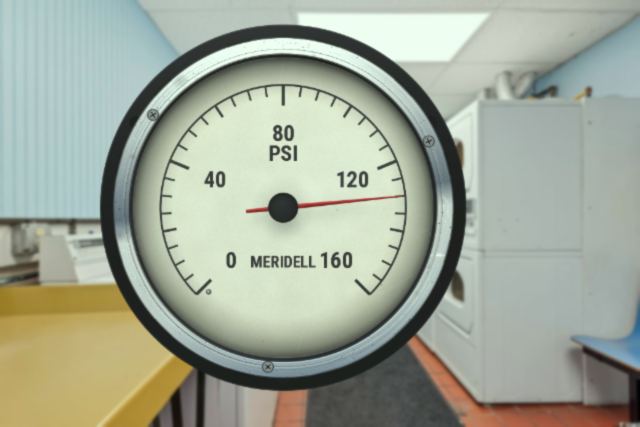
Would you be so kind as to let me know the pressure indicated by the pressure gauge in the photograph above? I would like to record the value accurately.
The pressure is 130 psi
